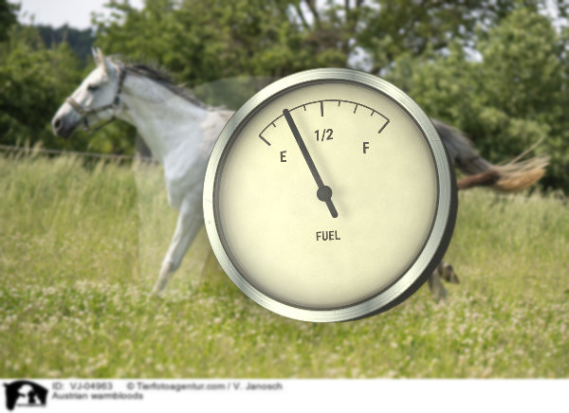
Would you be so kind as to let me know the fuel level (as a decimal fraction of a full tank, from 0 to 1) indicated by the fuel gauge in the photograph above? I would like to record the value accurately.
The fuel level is 0.25
